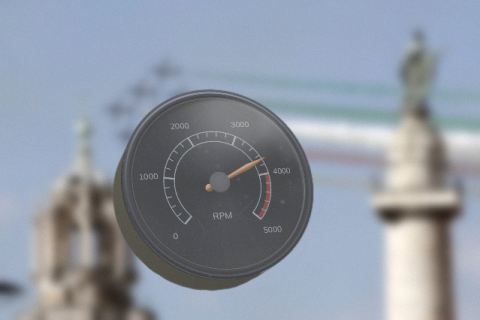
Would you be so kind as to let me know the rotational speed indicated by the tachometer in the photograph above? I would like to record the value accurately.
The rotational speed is 3700 rpm
